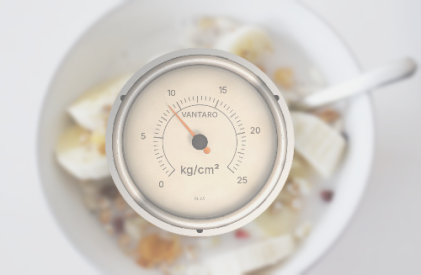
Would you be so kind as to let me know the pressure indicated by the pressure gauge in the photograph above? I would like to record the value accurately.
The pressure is 9 kg/cm²
